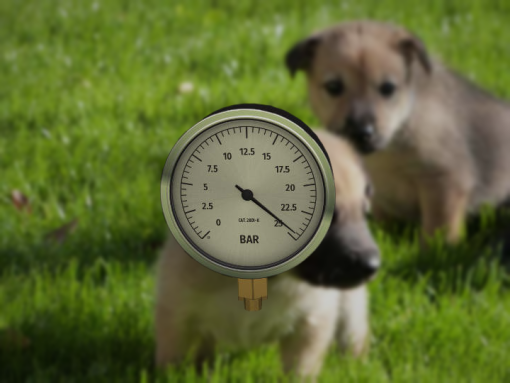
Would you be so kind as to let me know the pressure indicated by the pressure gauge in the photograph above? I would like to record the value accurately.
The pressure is 24.5 bar
